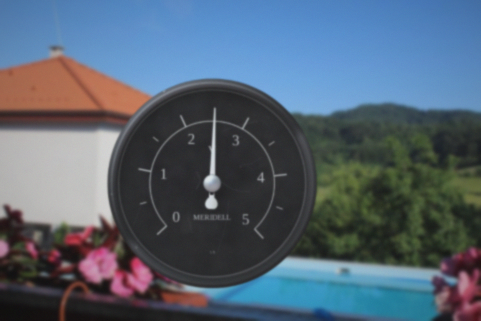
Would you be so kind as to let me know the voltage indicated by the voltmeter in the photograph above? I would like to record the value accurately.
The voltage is 2.5 V
